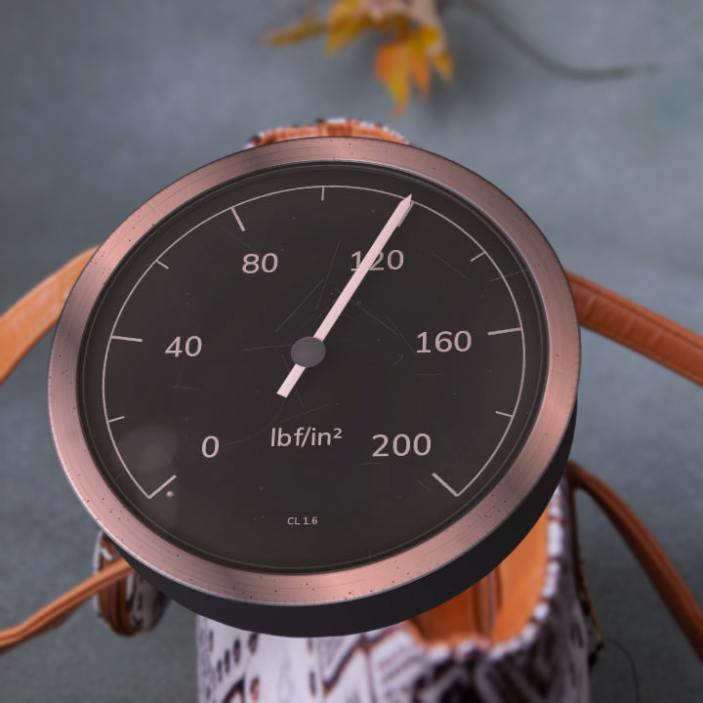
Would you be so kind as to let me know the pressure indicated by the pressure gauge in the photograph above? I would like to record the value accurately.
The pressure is 120 psi
